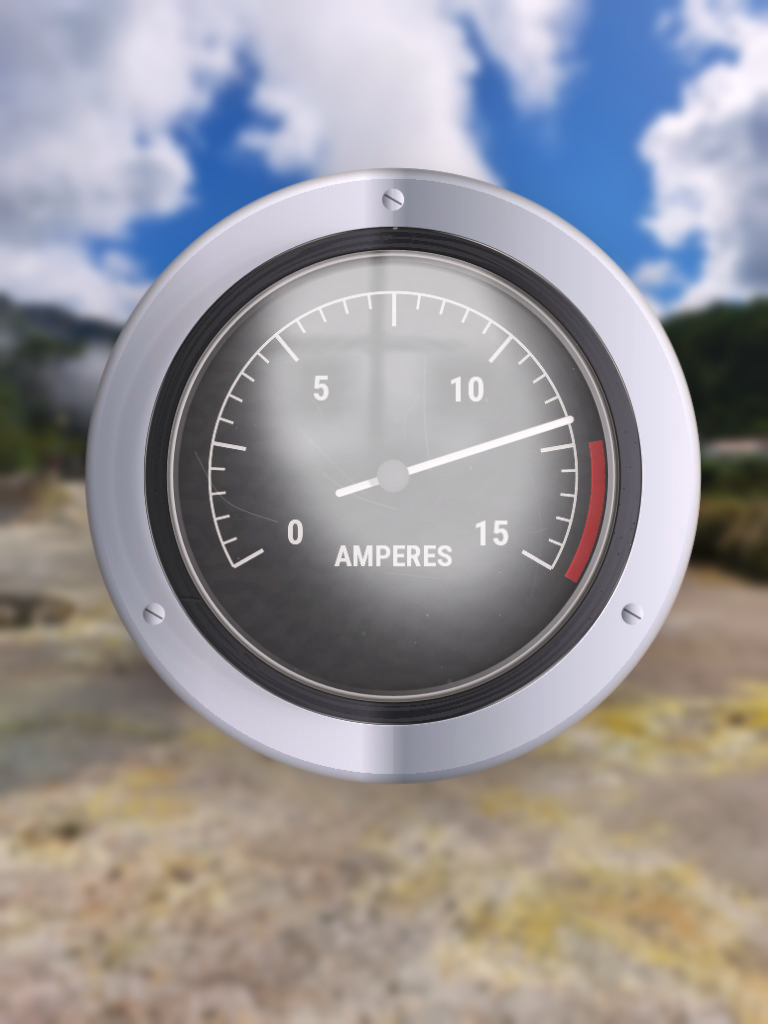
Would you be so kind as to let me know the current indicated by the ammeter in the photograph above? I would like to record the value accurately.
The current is 12 A
